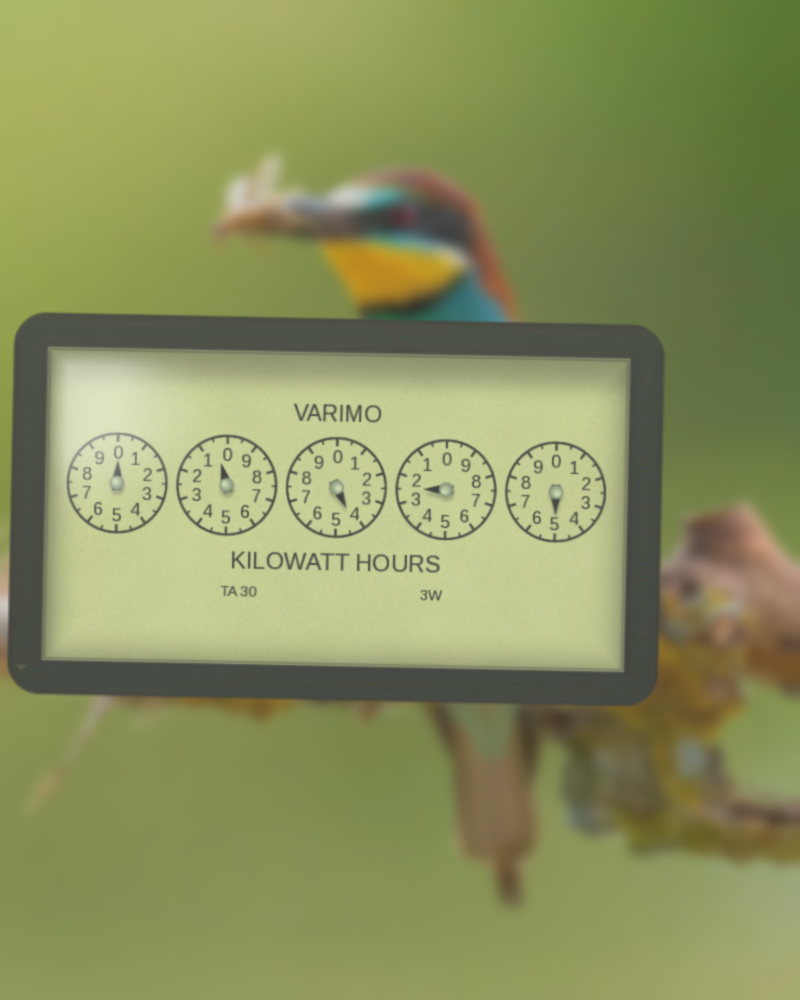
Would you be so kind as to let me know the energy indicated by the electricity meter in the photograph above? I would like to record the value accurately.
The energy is 425 kWh
